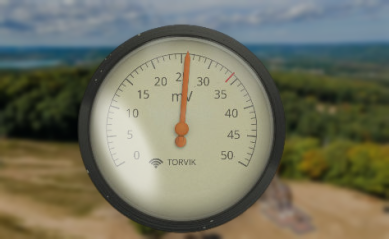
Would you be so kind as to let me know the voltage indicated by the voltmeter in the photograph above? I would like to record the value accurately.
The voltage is 26 mV
